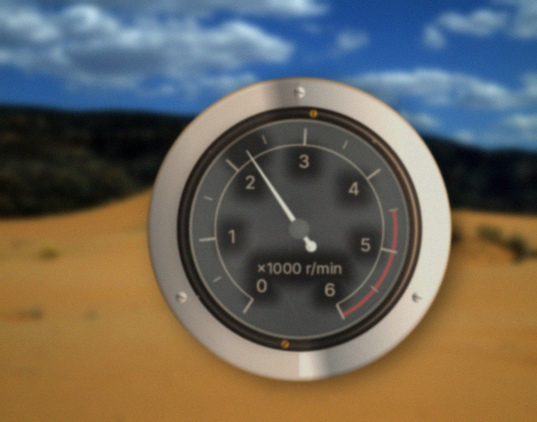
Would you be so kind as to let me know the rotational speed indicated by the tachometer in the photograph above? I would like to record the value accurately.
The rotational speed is 2250 rpm
